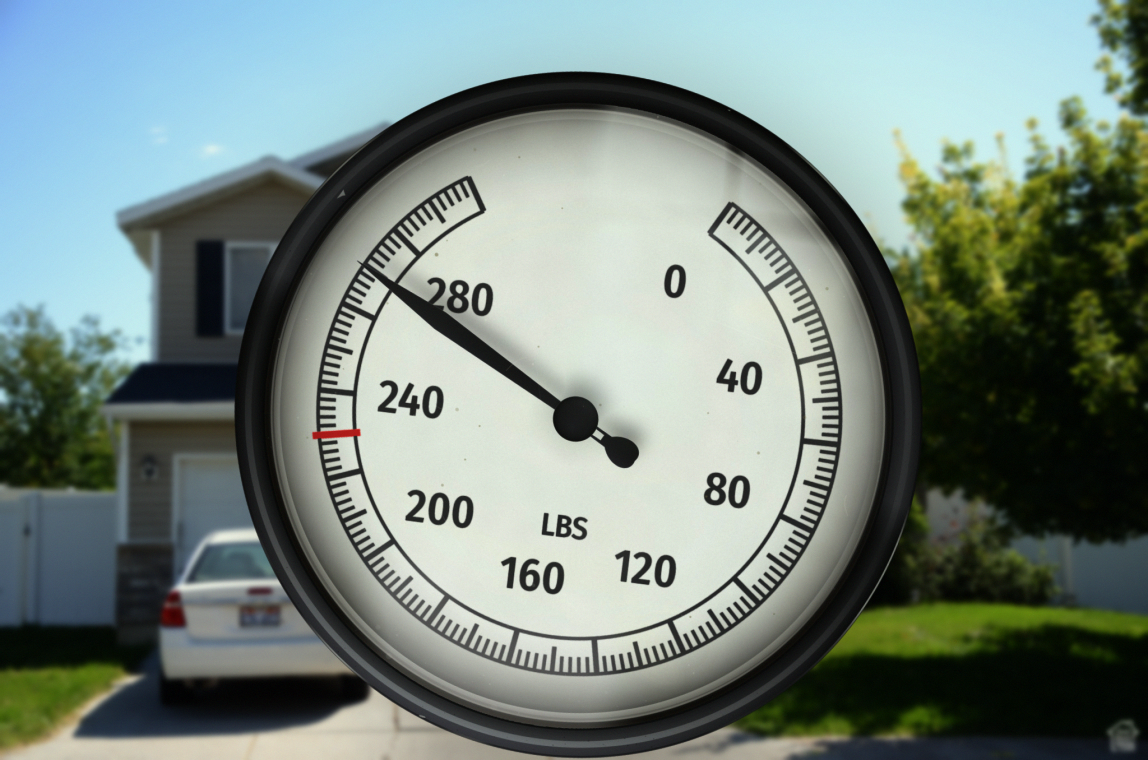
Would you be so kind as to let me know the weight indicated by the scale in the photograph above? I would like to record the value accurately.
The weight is 270 lb
